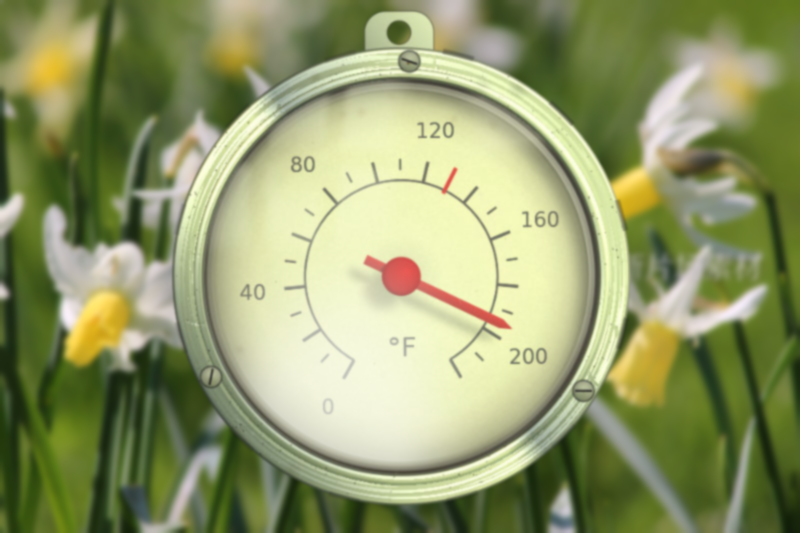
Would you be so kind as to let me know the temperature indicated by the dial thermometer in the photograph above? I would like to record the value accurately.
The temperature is 195 °F
